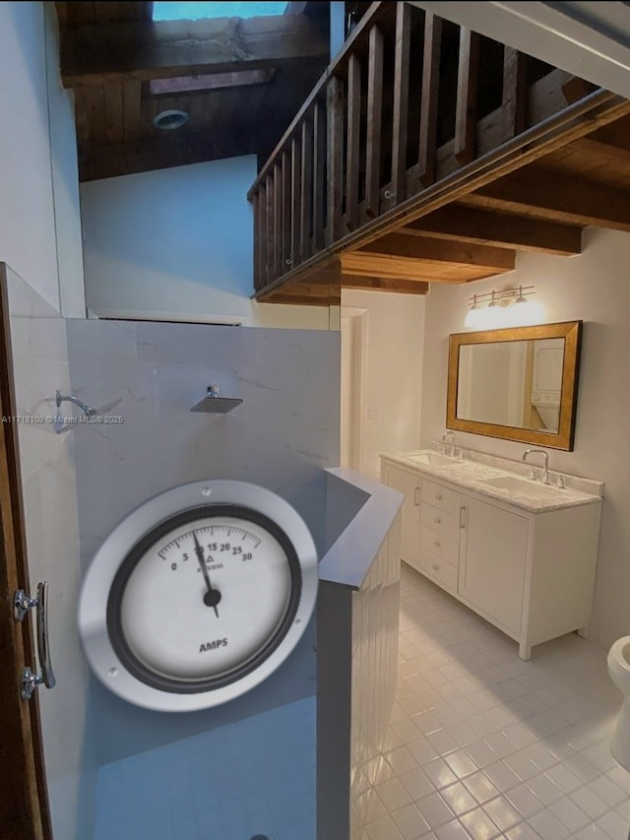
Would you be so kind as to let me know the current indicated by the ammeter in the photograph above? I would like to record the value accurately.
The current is 10 A
